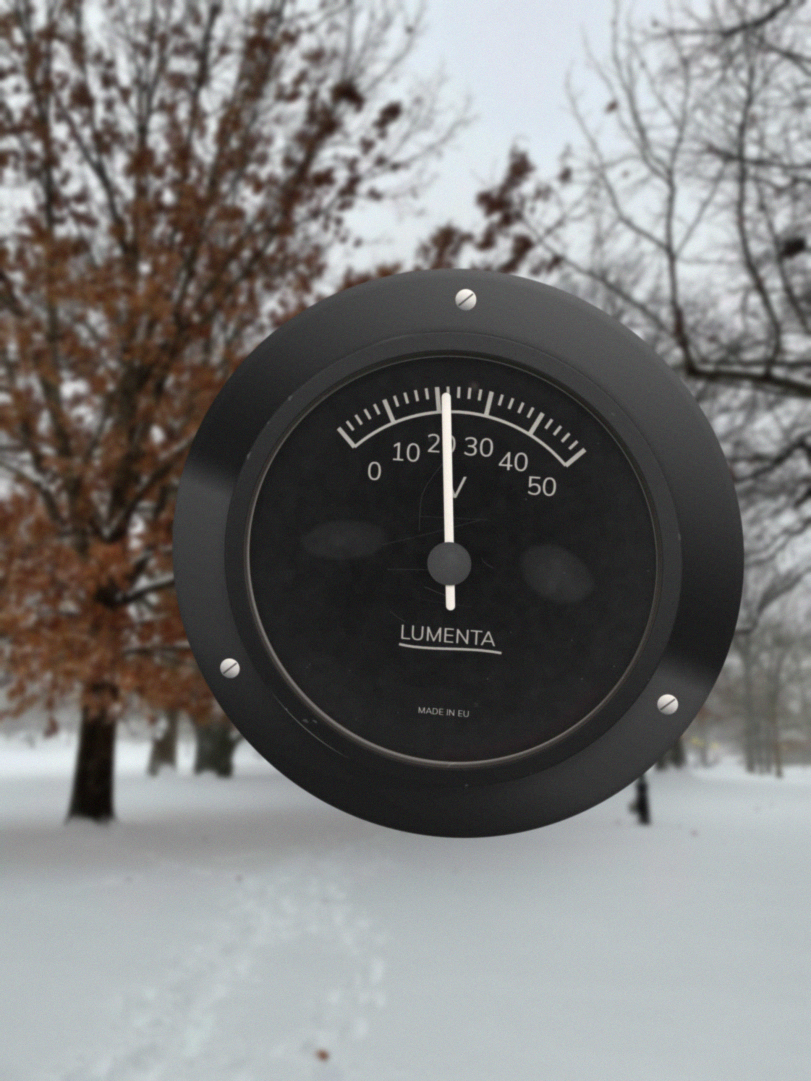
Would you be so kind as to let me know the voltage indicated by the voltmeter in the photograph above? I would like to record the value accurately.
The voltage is 22 V
